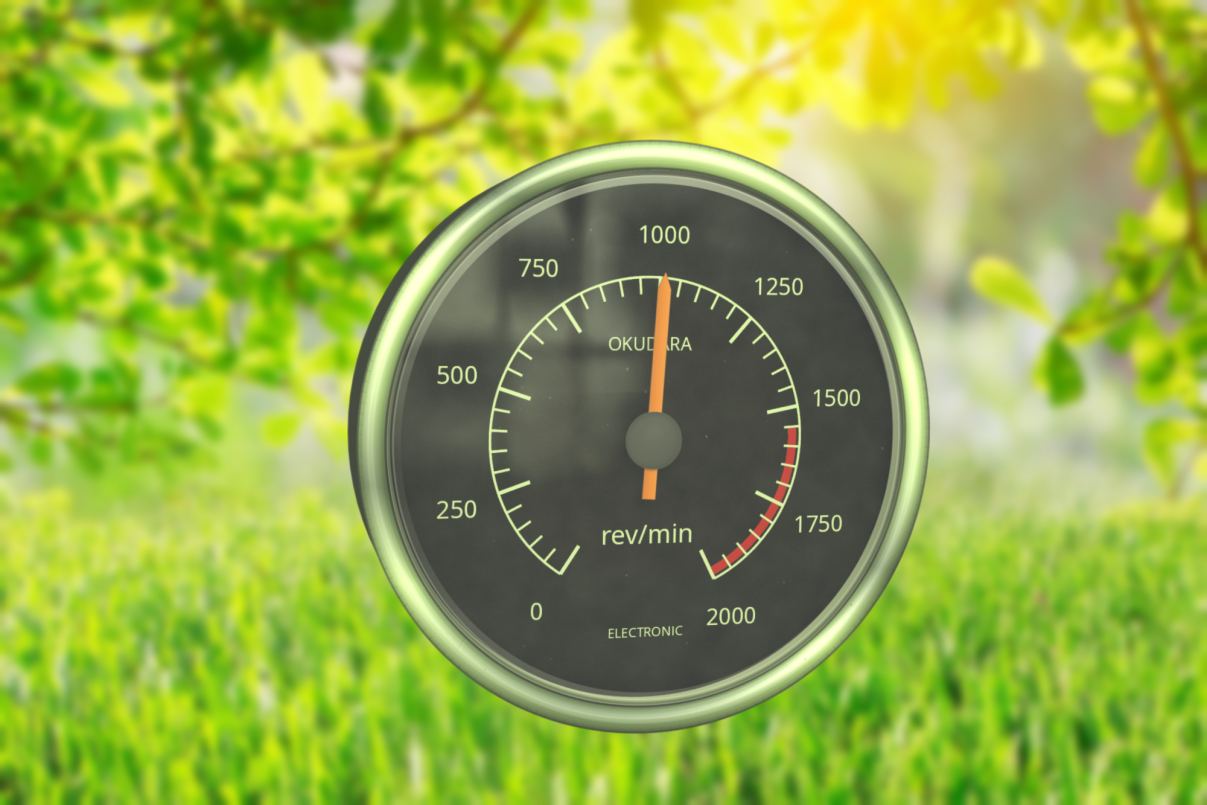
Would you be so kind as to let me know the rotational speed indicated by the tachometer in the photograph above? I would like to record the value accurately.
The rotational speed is 1000 rpm
